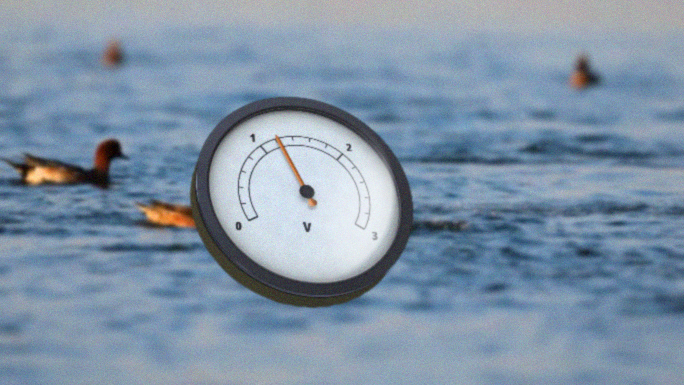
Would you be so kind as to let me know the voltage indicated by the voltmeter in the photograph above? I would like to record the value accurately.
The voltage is 1.2 V
